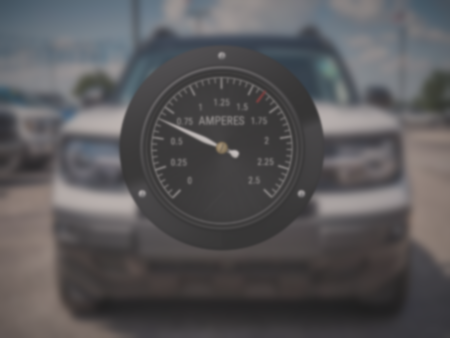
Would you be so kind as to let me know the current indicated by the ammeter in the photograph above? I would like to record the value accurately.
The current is 0.65 A
